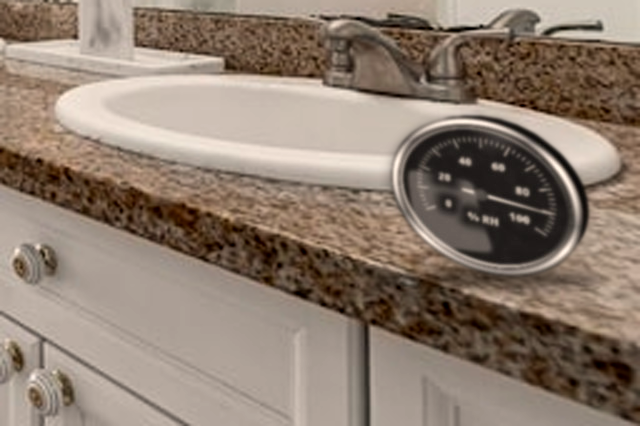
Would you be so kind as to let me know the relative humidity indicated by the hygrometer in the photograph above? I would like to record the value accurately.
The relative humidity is 90 %
